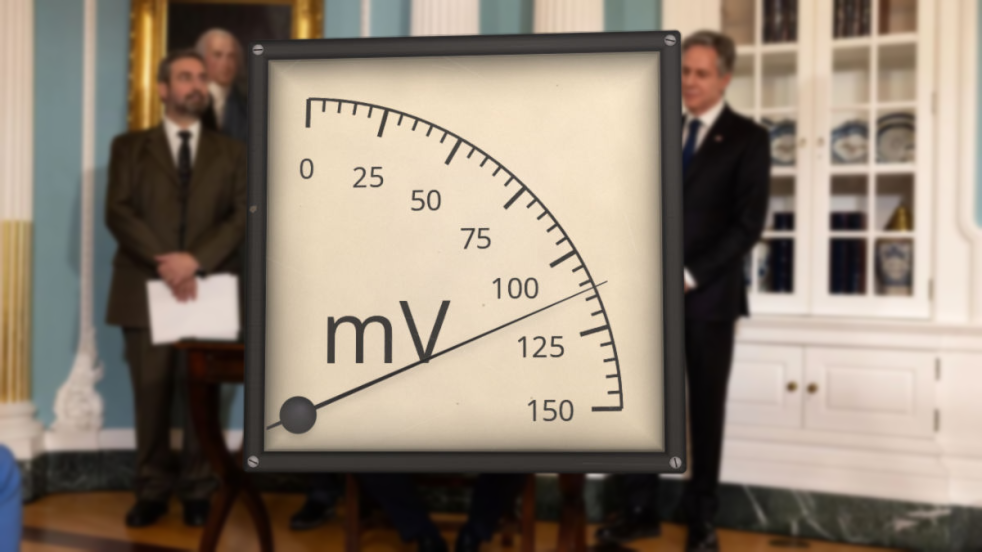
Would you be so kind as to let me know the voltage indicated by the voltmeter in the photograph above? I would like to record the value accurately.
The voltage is 112.5 mV
